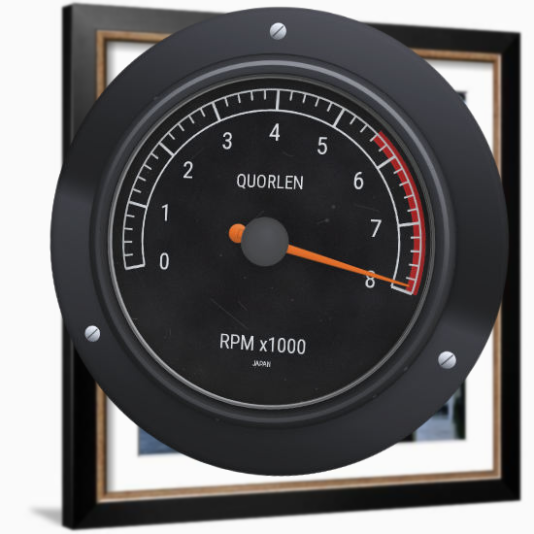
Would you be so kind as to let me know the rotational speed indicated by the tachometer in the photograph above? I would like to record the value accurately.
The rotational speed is 7900 rpm
